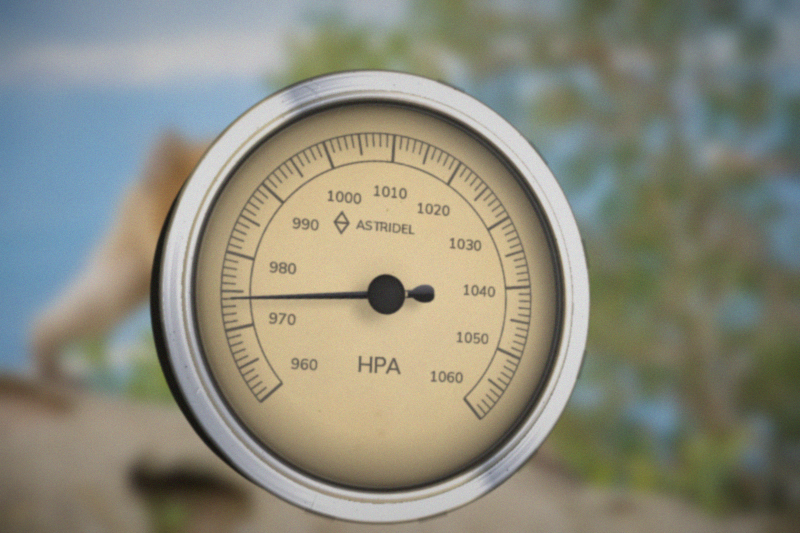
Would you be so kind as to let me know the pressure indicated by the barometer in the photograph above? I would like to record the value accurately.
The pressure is 974 hPa
